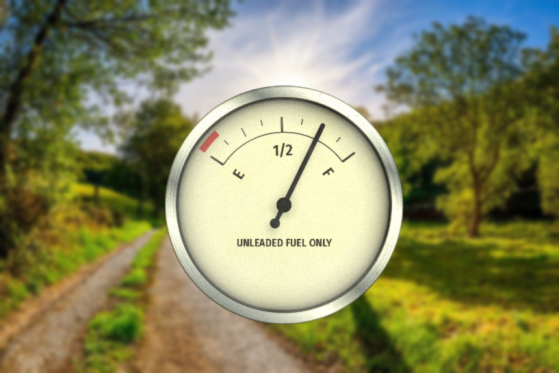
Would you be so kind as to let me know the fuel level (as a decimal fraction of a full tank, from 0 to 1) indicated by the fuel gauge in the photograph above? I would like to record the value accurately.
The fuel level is 0.75
